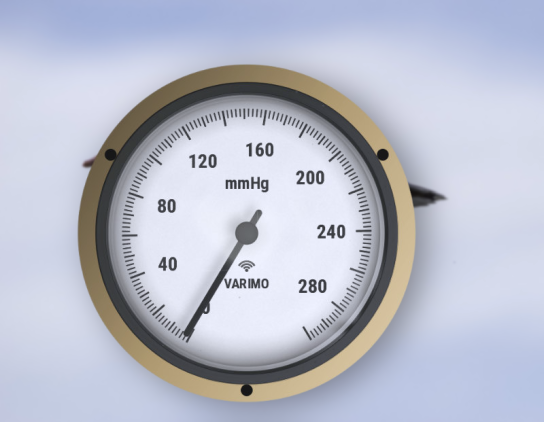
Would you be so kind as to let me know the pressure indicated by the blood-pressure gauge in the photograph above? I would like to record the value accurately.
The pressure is 2 mmHg
